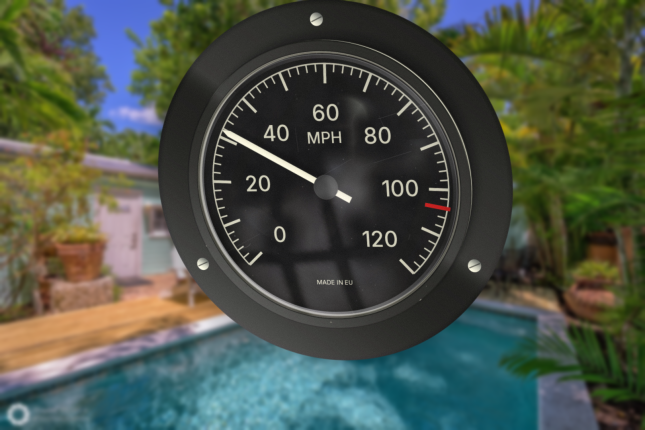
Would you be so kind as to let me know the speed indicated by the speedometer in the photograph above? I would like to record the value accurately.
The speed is 32 mph
